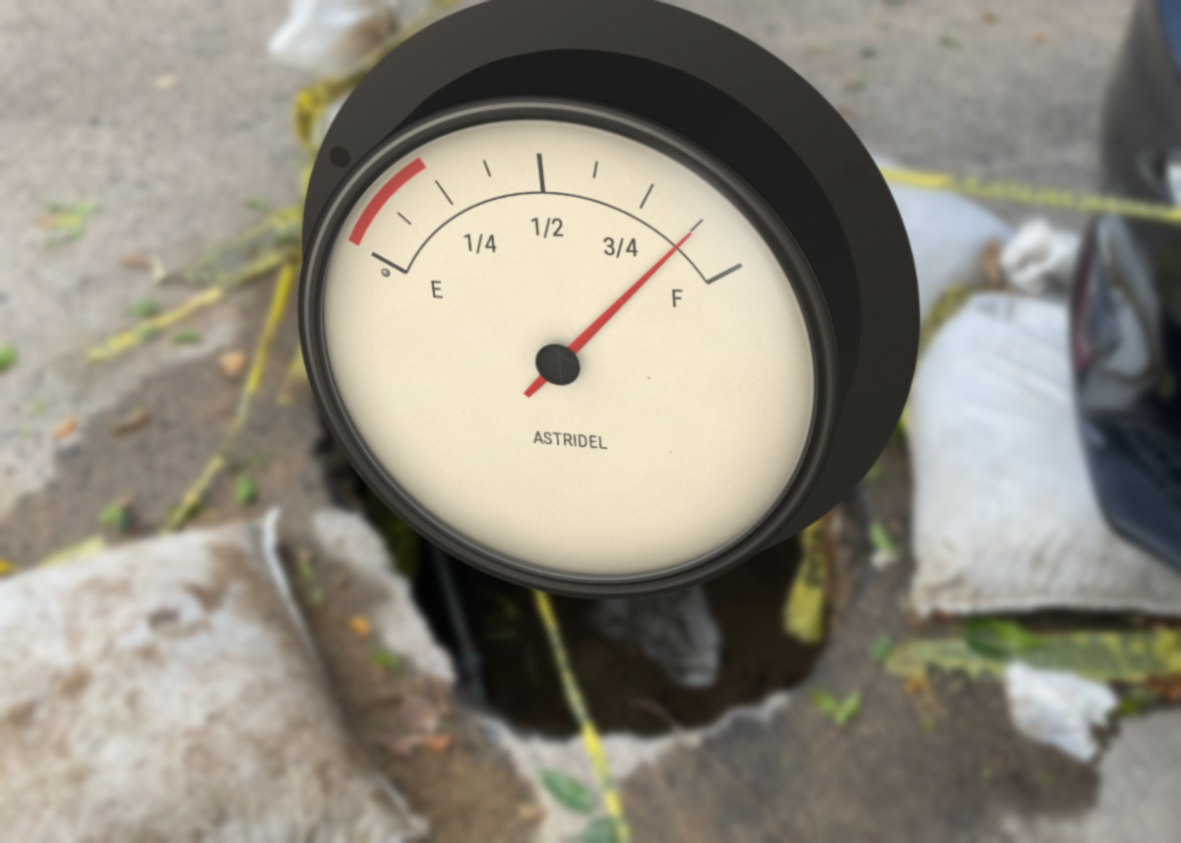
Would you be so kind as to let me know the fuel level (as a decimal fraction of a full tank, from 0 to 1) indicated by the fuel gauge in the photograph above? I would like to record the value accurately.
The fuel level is 0.875
